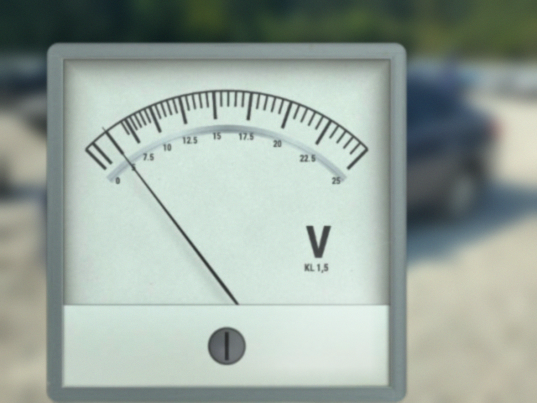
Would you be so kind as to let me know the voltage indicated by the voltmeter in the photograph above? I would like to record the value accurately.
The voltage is 5 V
